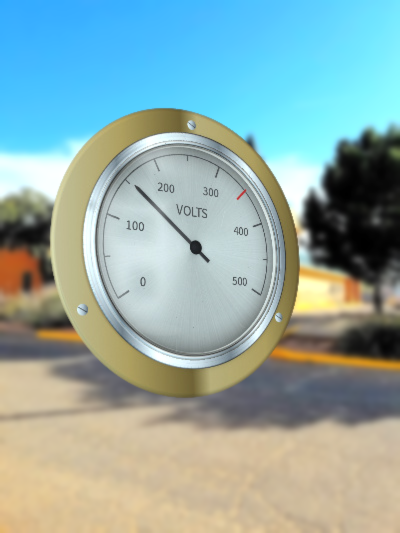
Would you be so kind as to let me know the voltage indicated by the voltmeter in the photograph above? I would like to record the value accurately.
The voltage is 150 V
